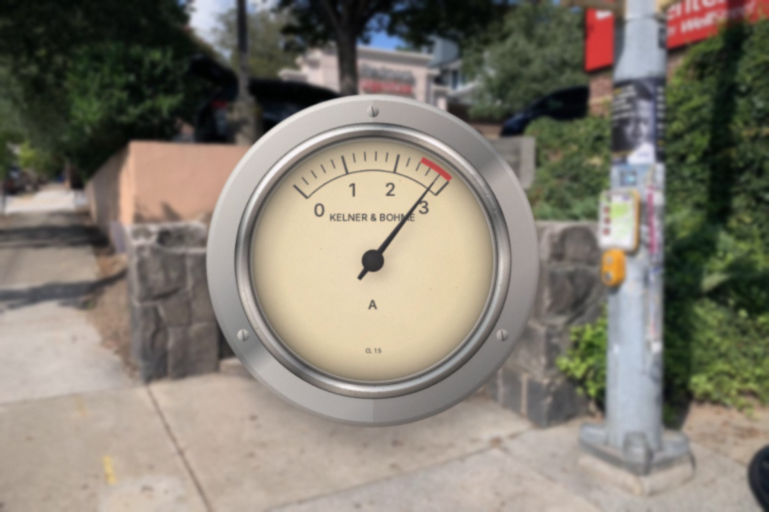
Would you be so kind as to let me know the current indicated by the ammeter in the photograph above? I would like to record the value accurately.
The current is 2.8 A
